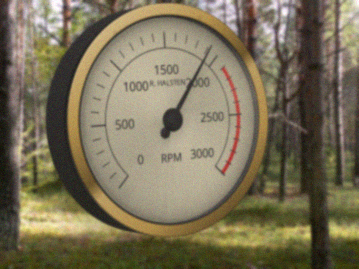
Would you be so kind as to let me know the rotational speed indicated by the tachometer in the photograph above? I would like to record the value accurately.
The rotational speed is 1900 rpm
